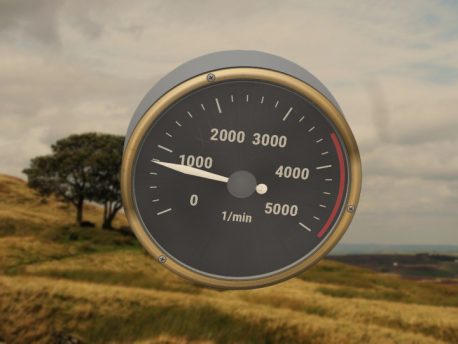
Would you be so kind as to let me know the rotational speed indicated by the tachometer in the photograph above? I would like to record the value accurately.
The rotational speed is 800 rpm
